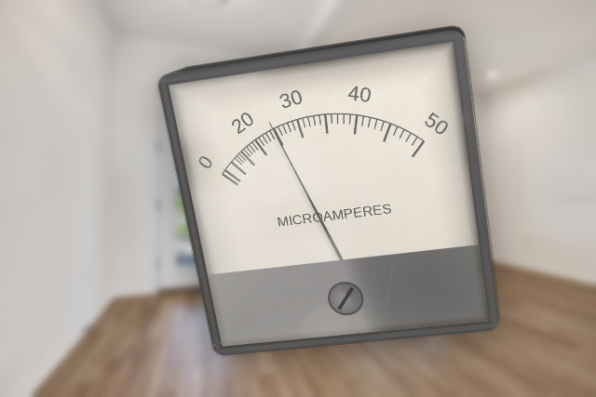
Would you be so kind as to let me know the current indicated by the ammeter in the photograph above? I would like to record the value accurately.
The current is 25 µA
